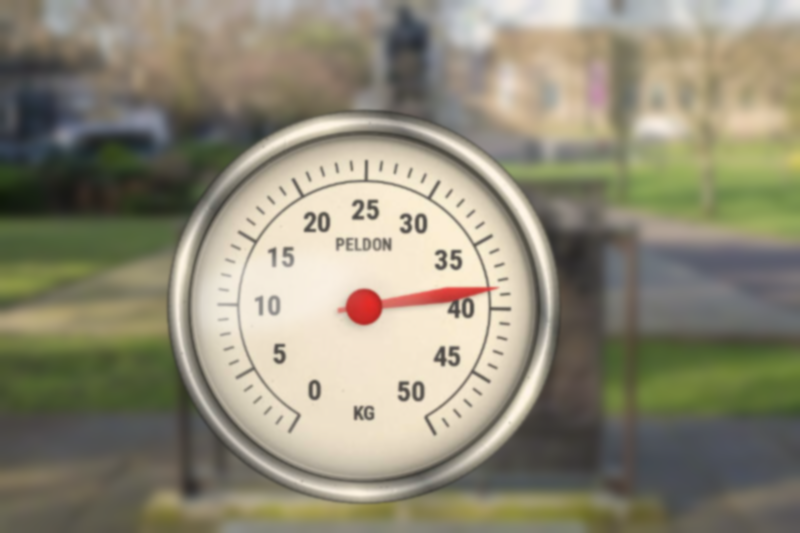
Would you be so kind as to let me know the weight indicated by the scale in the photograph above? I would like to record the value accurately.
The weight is 38.5 kg
